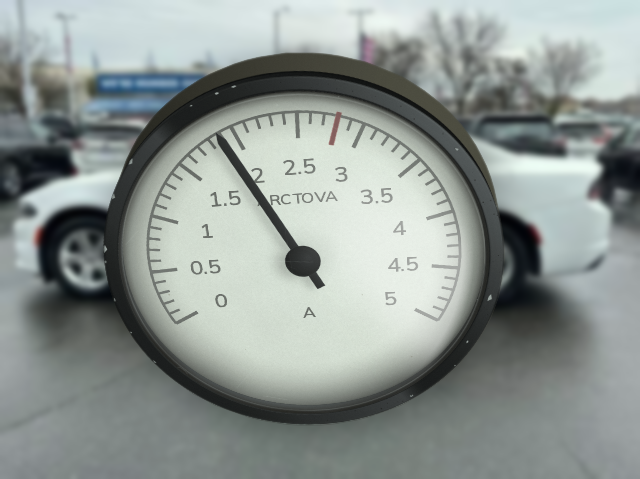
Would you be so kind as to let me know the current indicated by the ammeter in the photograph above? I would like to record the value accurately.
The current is 1.9 A
